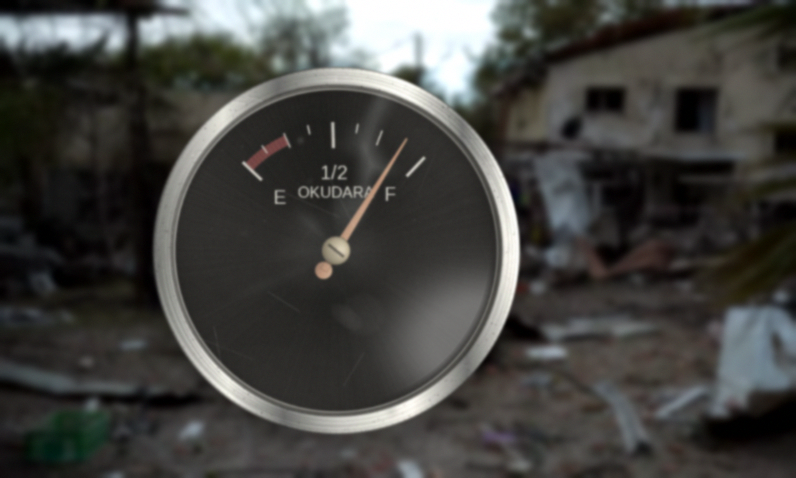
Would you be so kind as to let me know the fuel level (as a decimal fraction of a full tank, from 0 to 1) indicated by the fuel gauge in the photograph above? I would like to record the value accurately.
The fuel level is 0.875
